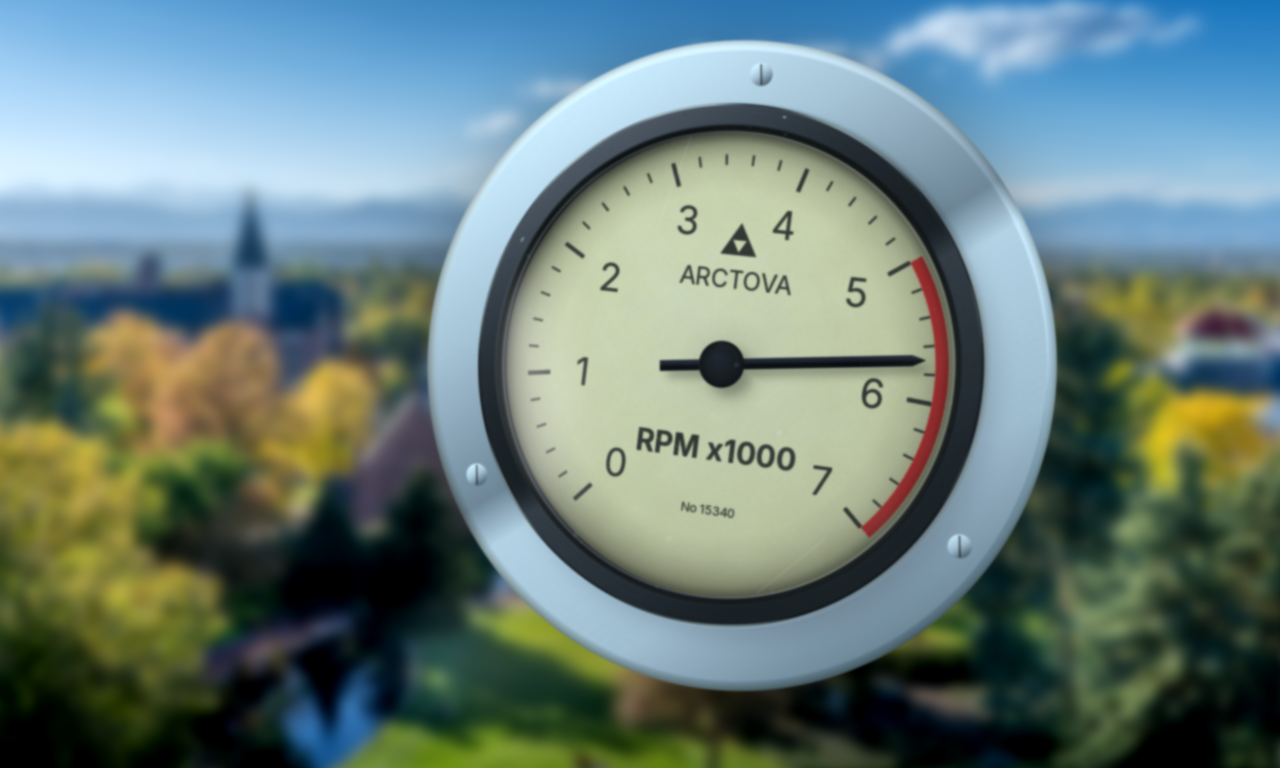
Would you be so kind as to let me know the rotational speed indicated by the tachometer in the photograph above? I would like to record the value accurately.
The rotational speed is 5700 rpm
